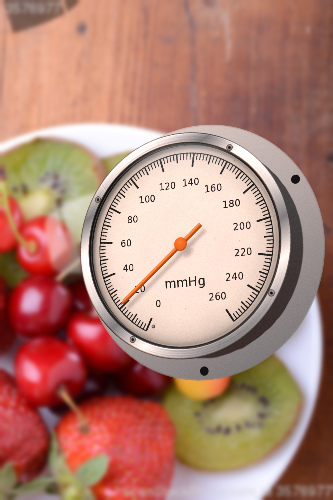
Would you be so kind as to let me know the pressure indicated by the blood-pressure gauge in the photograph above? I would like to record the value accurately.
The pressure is 20 mmHg
